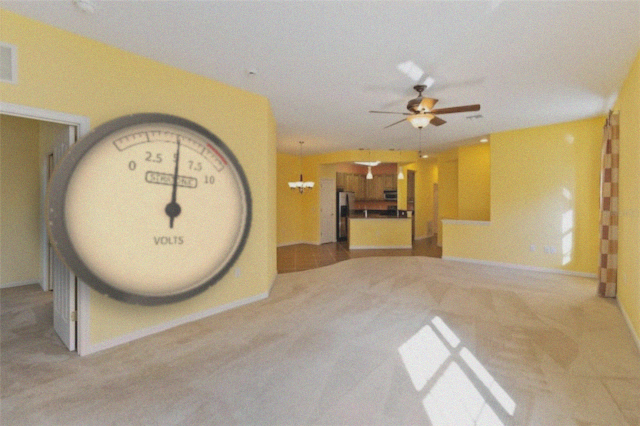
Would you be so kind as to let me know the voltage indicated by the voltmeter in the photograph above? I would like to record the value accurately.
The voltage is 5 V
